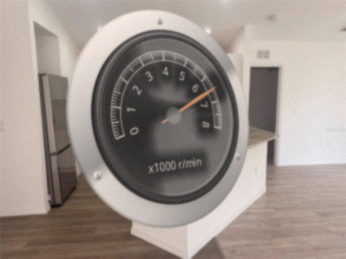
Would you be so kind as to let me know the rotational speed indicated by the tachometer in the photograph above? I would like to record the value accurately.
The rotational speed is 6500 rpm
